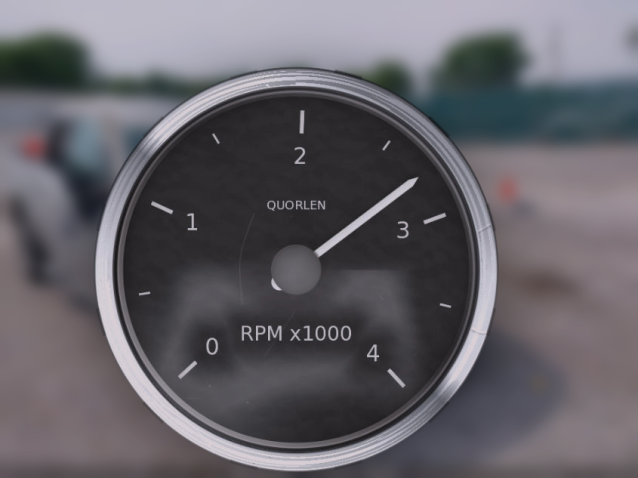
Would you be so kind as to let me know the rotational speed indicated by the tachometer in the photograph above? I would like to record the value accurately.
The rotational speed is 2750 rpm
